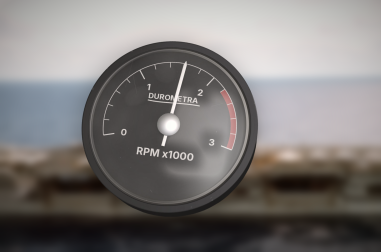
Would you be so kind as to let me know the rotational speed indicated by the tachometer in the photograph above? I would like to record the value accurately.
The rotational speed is 1600 rpm
